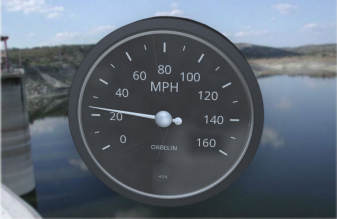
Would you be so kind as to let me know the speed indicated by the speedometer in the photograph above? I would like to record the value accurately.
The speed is 25 mph
